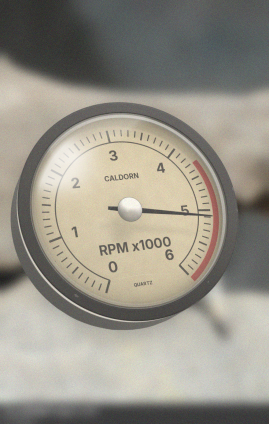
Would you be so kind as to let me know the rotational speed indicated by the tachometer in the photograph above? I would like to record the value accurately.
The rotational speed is 5100 rpm
